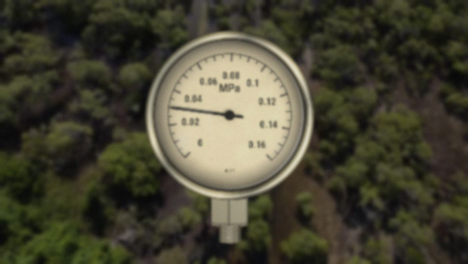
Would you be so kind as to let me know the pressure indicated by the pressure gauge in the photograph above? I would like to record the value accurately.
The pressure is 0.03 MPa
